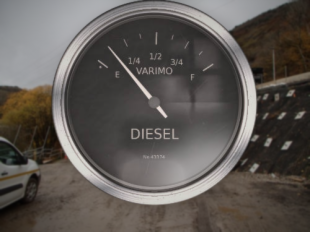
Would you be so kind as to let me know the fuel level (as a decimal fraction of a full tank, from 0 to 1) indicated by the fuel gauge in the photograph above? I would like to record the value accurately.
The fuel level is 0.125
